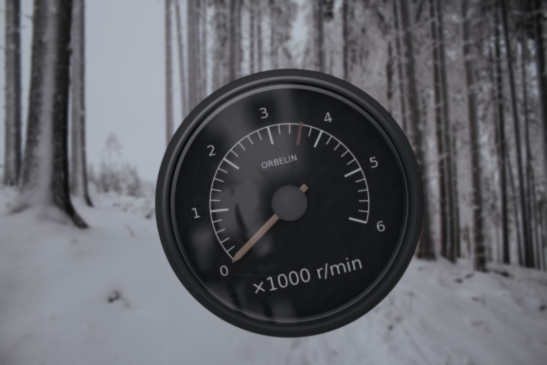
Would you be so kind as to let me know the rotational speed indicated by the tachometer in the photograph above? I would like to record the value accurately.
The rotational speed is 0 rpm
